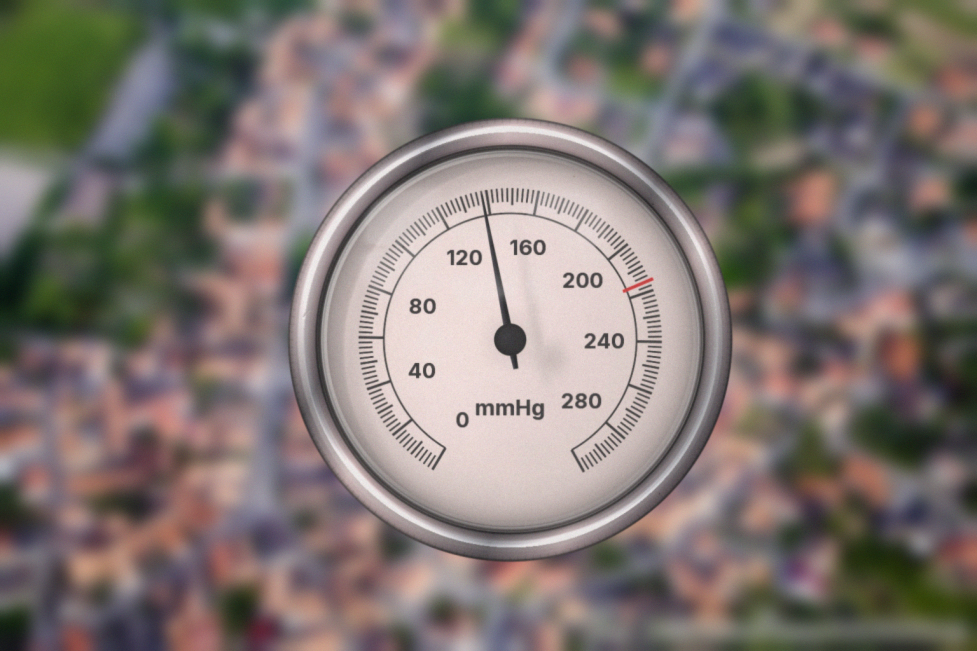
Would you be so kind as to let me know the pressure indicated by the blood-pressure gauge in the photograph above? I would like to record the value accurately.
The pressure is 138 mmHg
